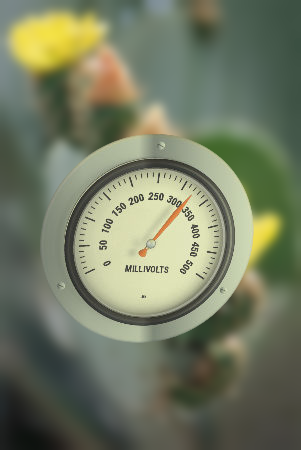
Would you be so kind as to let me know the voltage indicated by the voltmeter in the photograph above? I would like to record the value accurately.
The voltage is 320 mV
